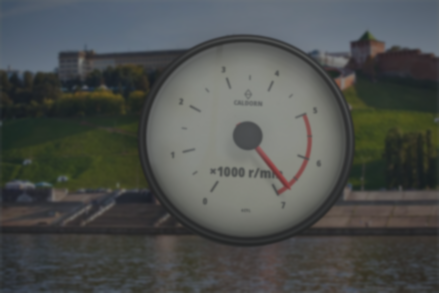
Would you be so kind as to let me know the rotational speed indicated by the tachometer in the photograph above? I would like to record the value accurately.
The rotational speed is 6750 rpm
